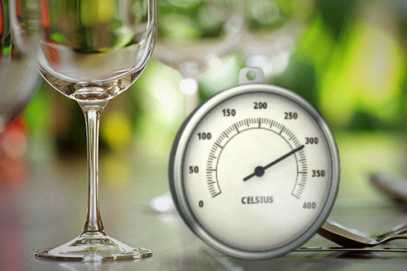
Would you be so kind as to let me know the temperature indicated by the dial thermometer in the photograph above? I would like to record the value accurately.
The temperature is 300 °C
